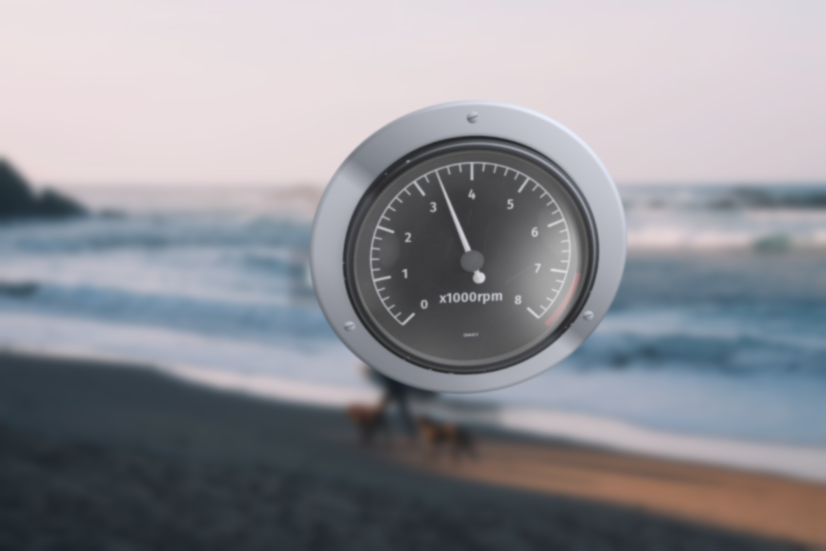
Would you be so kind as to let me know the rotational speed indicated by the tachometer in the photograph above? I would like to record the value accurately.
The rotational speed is 3400 rpm
